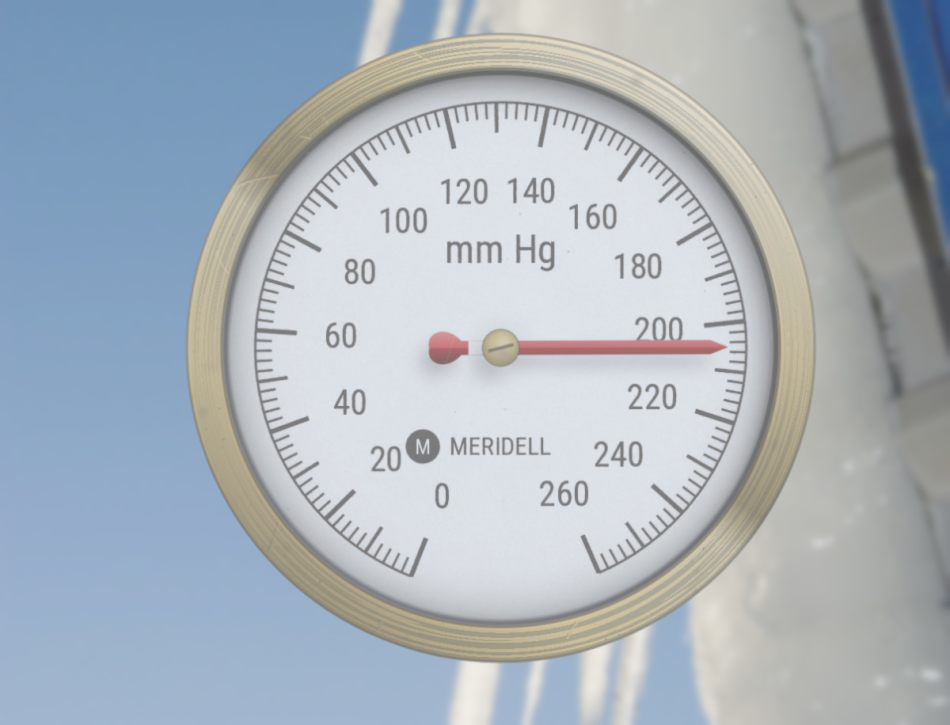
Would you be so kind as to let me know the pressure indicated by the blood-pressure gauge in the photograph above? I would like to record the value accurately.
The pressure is 205 mmHg
